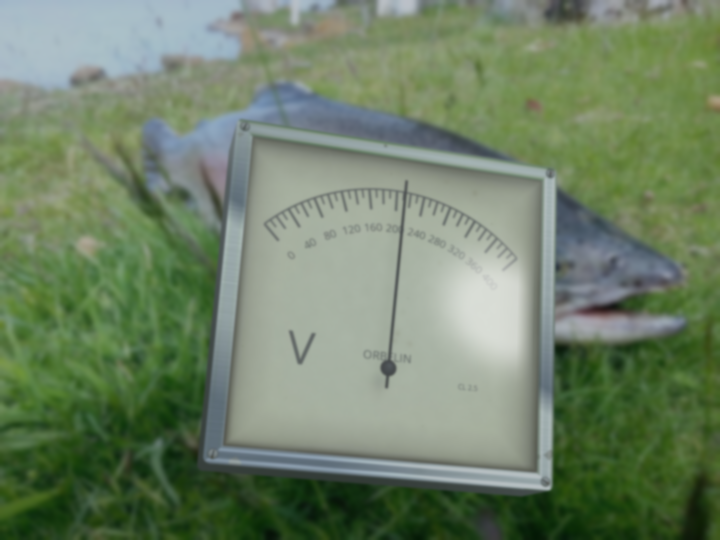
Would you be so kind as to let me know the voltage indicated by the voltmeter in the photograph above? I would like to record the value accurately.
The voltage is 210 V
